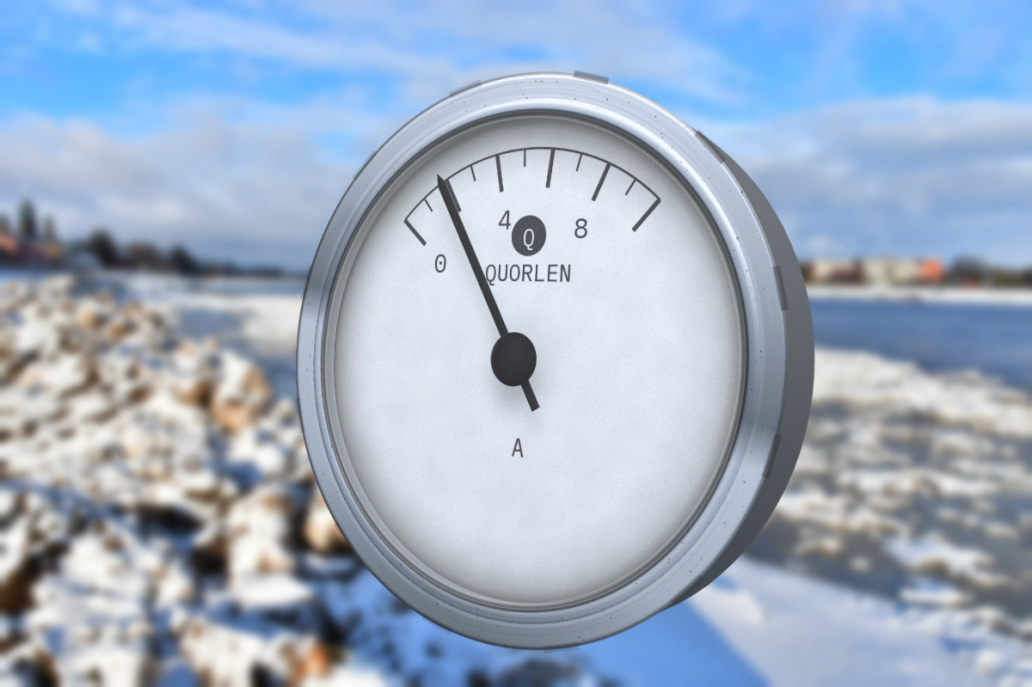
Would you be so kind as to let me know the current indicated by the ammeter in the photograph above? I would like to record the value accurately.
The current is 2 A
